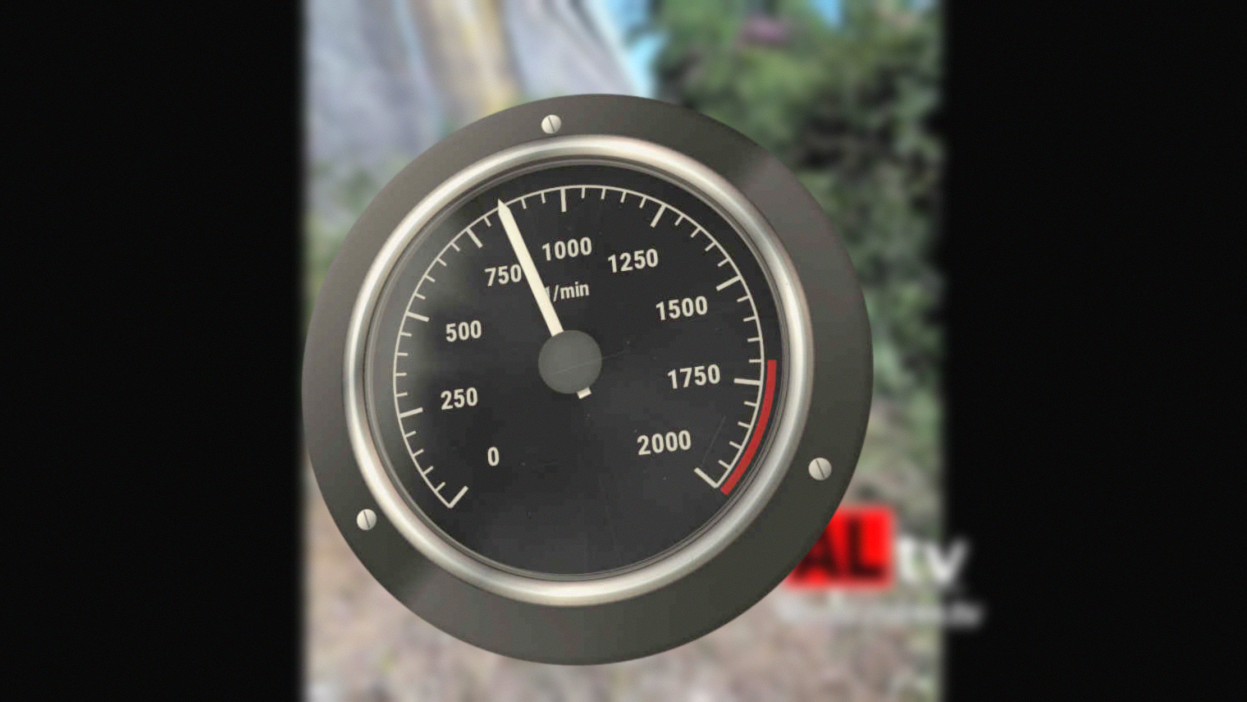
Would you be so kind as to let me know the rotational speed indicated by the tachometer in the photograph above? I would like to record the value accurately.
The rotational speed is 850 rpm
